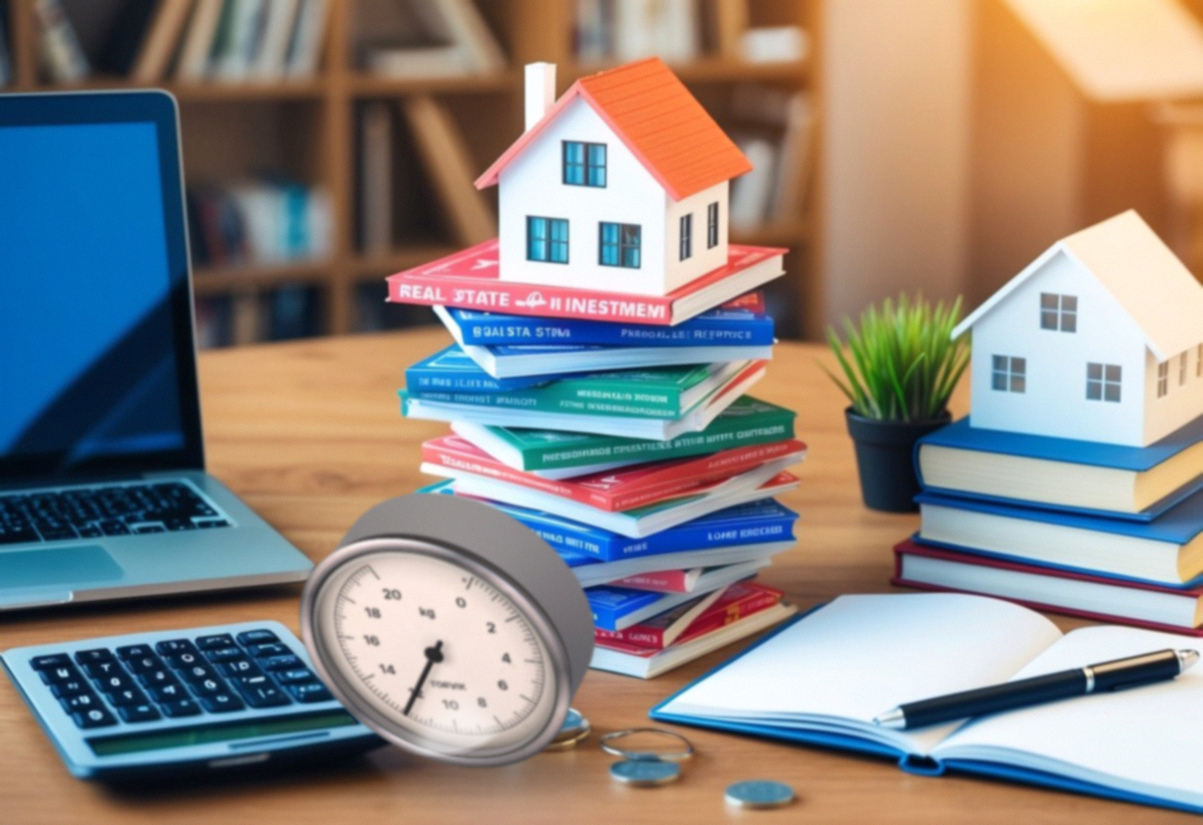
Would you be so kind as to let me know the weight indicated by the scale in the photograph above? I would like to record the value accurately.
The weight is 12 kg
